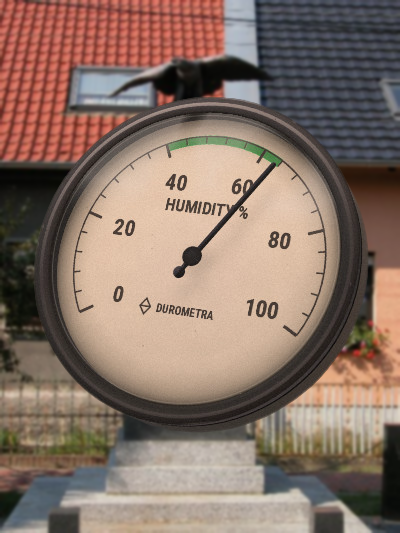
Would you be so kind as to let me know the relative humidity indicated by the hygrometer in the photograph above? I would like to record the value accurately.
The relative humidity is 64 %
